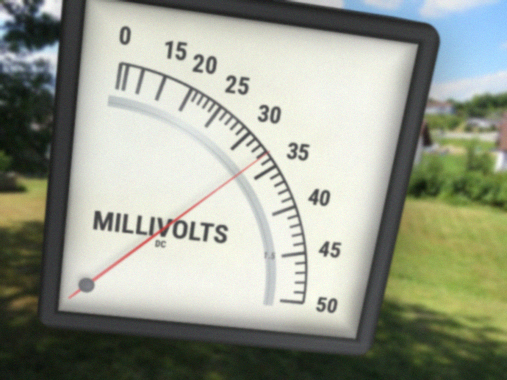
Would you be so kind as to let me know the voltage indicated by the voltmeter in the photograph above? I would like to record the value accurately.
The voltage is 33 mV
